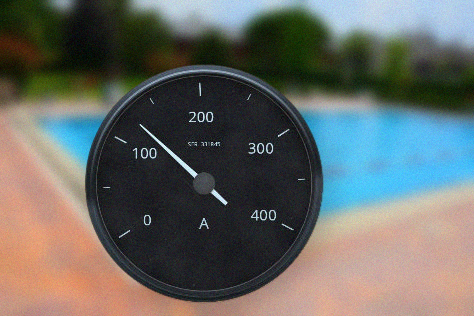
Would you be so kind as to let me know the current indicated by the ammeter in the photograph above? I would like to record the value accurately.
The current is 125 A
